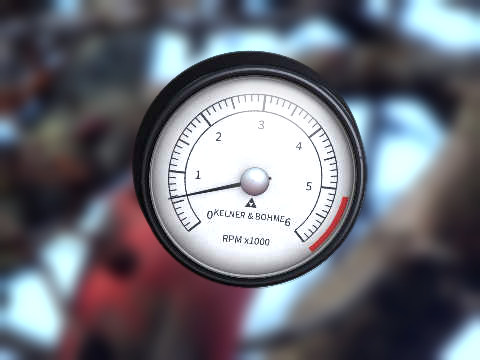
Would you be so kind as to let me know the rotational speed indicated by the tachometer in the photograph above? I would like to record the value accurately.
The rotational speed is 600 rpm
